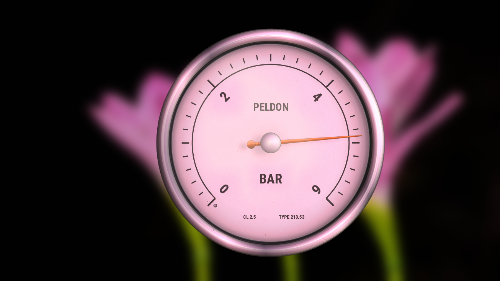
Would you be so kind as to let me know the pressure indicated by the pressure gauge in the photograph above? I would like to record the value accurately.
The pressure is 4.9 bar
